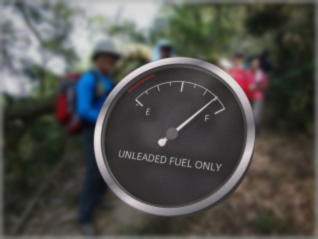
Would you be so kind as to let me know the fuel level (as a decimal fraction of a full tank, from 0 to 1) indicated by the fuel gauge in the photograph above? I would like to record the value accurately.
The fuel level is 0.875
